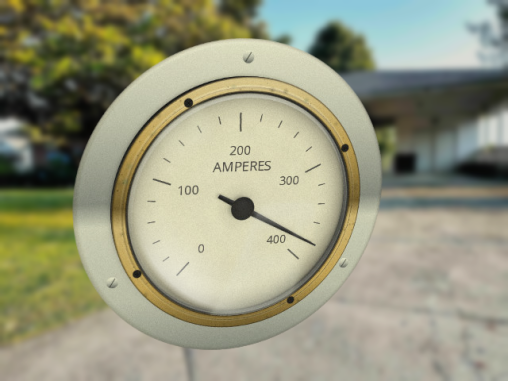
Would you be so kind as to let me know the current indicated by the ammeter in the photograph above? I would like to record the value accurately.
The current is 380 A
